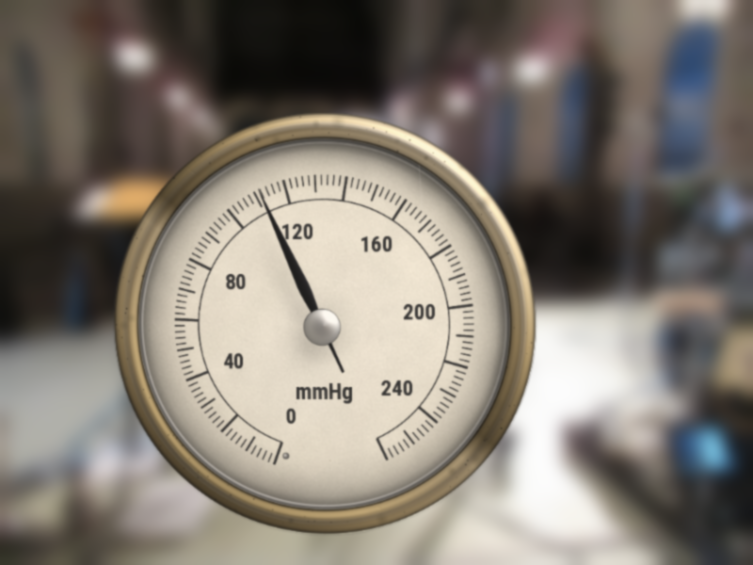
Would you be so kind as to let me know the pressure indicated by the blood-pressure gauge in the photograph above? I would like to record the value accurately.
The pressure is 112 mmHg
